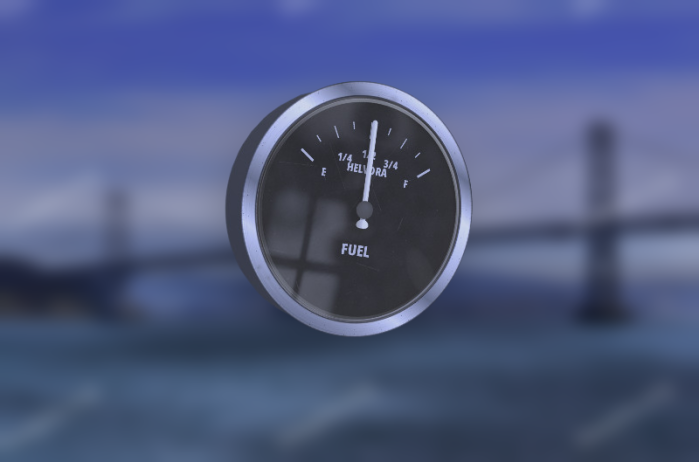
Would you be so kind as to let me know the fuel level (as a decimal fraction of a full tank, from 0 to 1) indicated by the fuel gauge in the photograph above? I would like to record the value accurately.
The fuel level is 0.5
